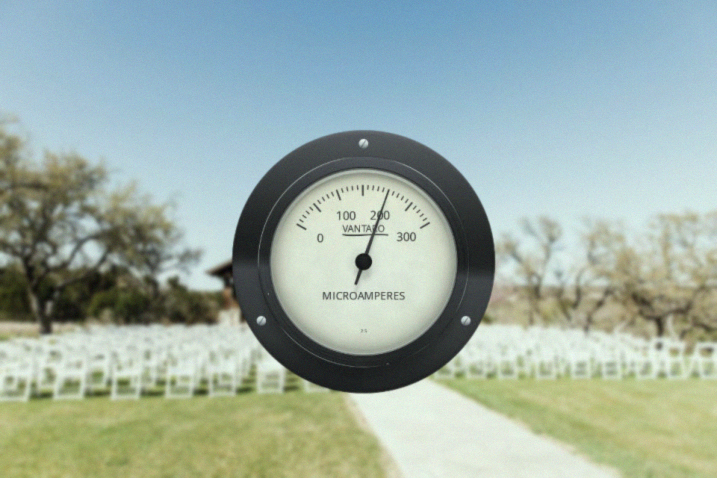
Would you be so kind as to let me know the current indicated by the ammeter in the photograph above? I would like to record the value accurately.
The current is 200 µA
